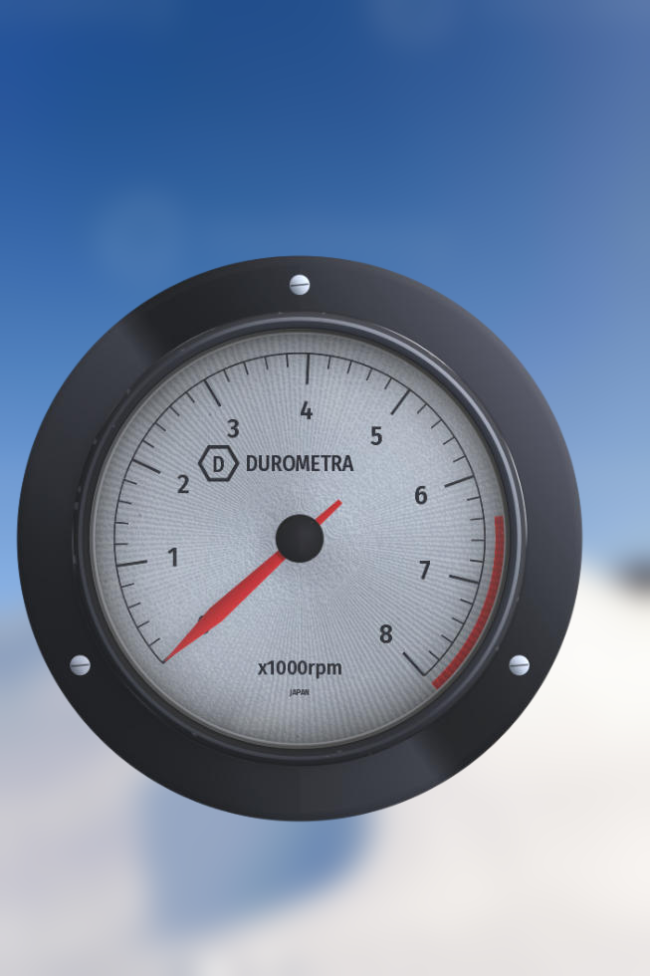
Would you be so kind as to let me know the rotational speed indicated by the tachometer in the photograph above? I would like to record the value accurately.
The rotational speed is 0 rpm
